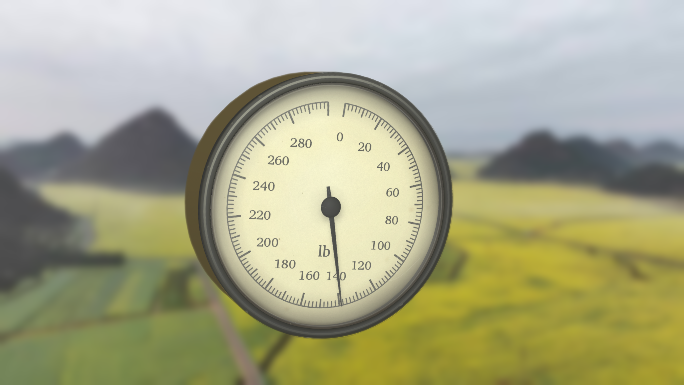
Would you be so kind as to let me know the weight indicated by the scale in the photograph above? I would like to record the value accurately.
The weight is 140 lb
